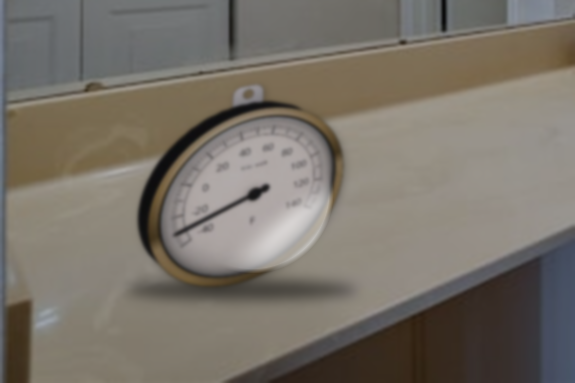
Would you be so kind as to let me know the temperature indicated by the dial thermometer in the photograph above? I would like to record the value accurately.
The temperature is -30 °F
